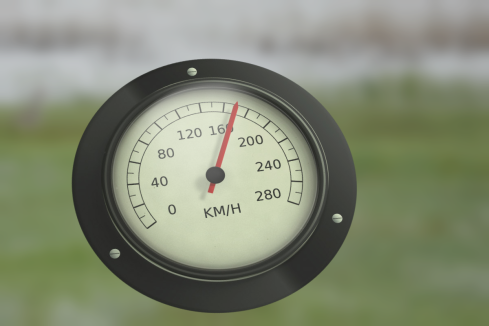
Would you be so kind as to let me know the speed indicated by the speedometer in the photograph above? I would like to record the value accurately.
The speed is 170 km/h
